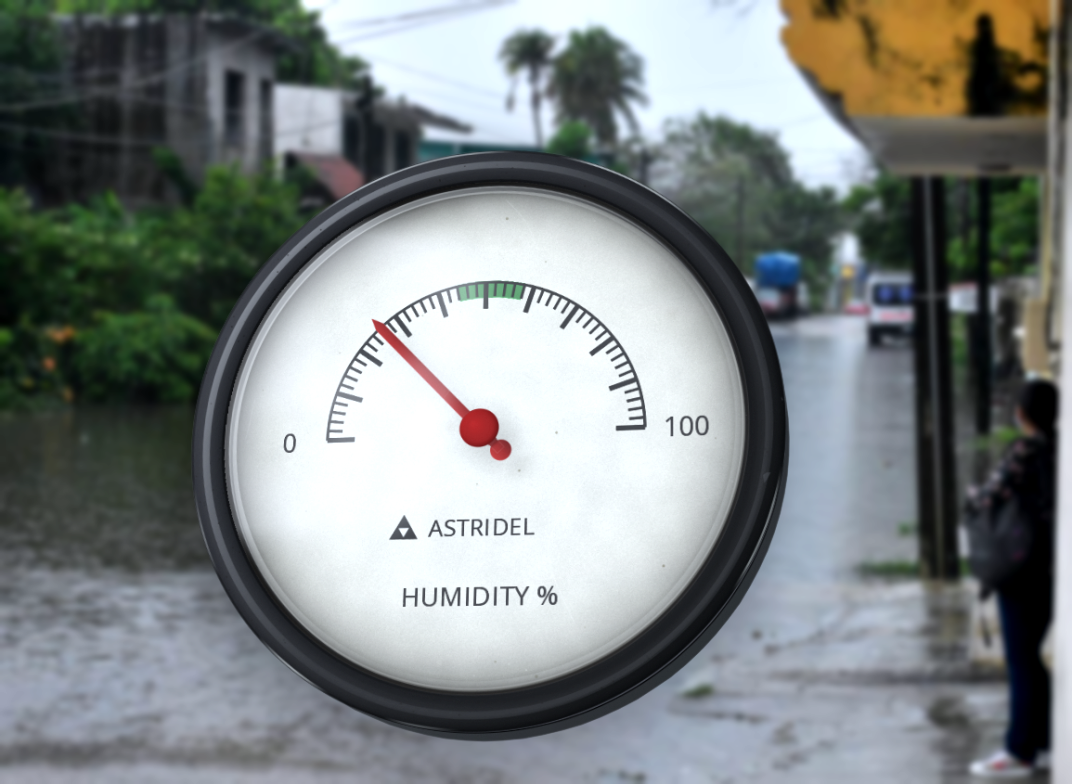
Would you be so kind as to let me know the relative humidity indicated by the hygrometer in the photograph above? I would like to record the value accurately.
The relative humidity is 26 %
